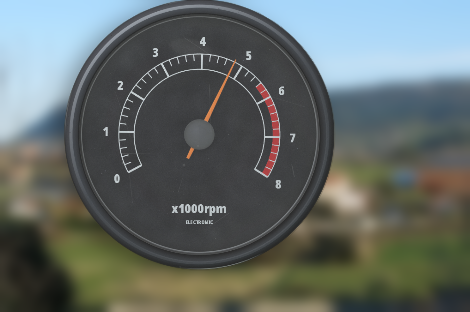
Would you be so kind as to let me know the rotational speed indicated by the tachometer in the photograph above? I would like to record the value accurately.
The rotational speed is 4800 rpm
